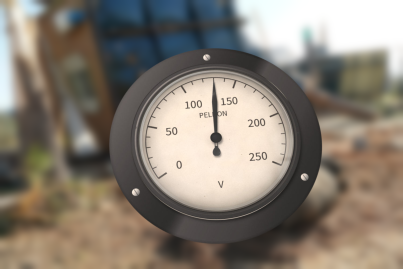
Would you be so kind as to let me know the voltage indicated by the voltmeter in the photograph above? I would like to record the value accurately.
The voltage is 130 V
